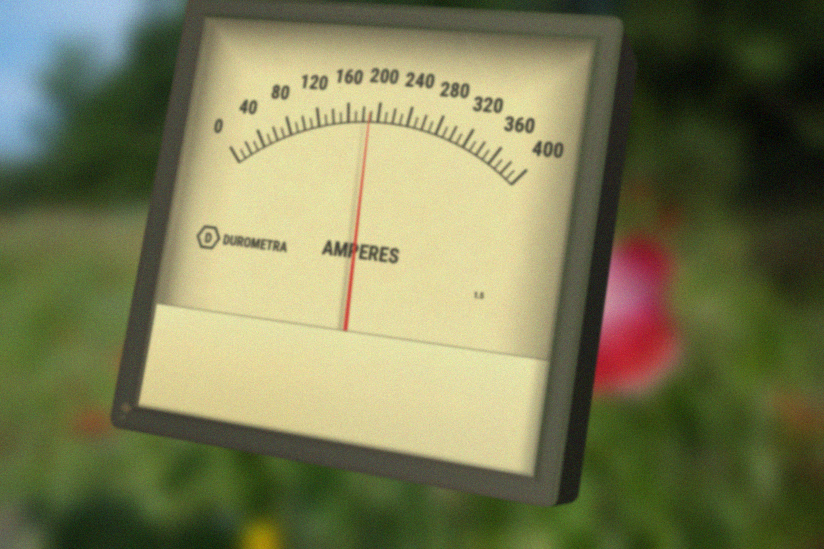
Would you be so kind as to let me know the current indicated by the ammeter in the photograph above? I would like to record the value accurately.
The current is 190 A
